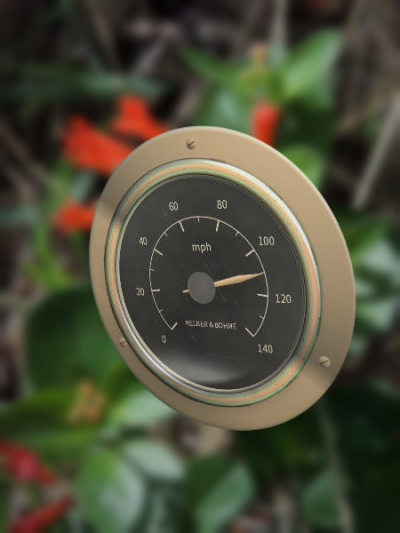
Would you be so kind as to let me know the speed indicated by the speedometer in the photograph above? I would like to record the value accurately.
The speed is 110 mph
